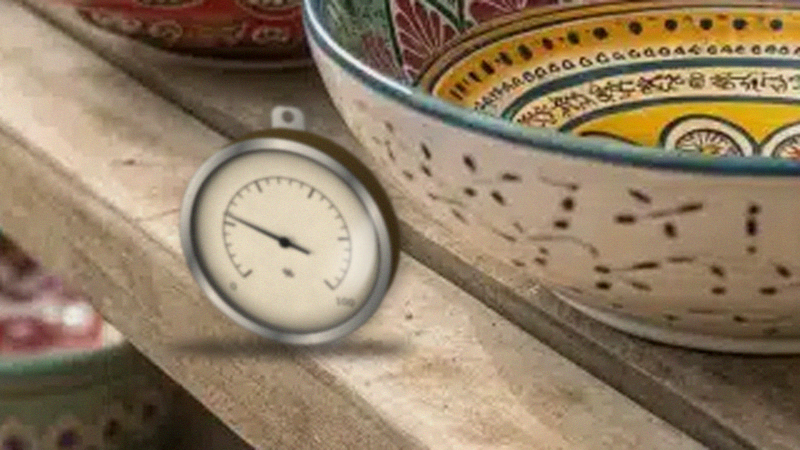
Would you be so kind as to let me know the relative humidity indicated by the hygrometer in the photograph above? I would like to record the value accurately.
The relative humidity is 24 %
